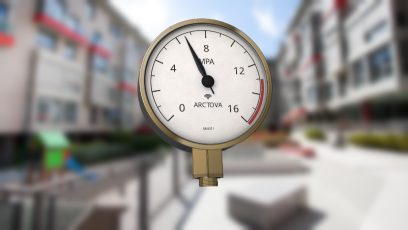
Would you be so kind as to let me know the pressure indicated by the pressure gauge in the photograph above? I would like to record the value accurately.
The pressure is 6.5 MPa
